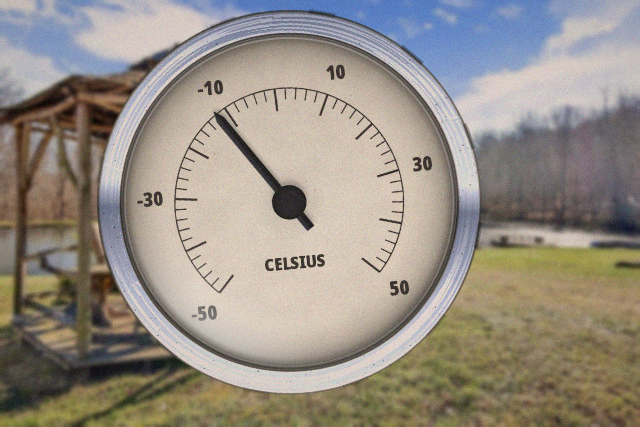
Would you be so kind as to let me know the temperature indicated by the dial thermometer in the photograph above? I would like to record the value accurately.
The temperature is -12 °C
